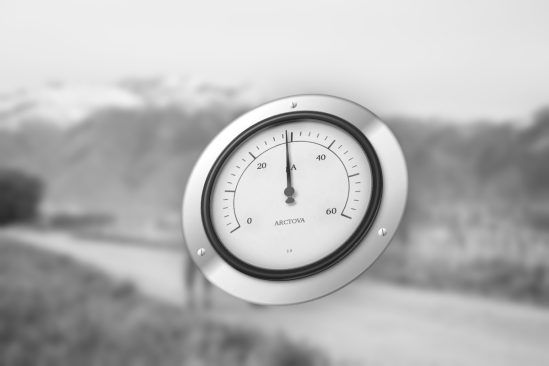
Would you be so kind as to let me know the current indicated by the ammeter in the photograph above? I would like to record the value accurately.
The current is 29 µA
